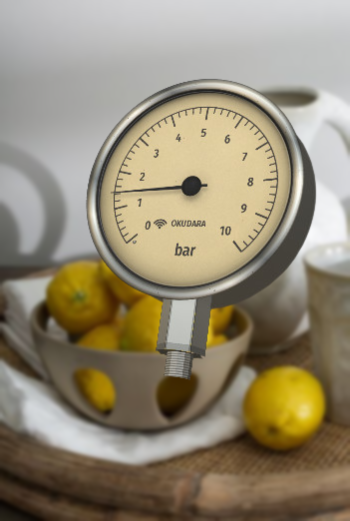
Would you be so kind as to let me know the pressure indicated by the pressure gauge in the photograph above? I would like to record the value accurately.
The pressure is 1.4 bar
